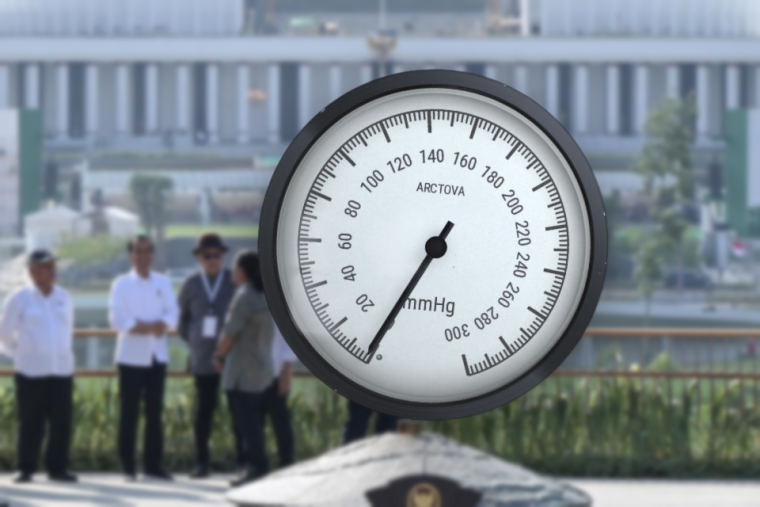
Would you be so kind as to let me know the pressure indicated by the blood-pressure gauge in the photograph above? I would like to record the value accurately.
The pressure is 2 mmHg
